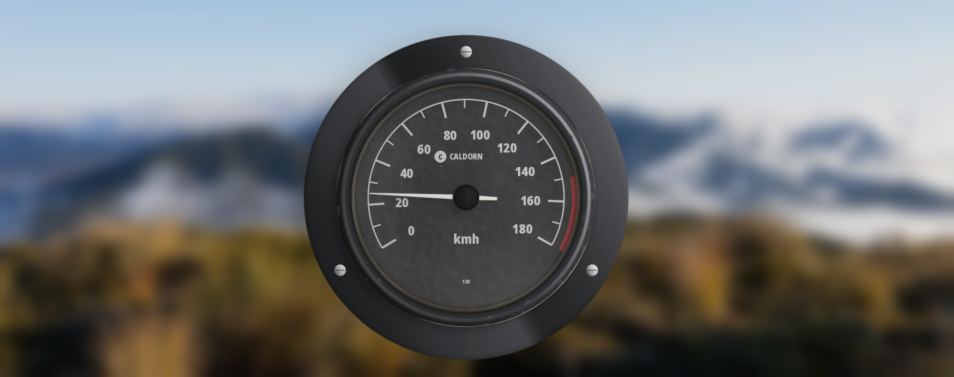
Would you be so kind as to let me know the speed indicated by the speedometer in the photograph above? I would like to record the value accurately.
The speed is 25 km/h
